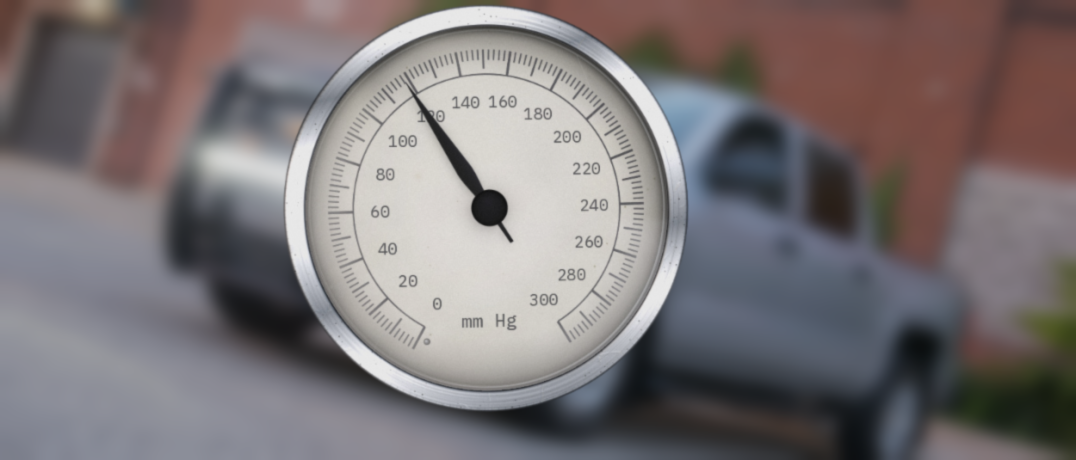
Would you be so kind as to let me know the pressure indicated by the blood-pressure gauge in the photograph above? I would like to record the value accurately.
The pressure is 118 mmHg
